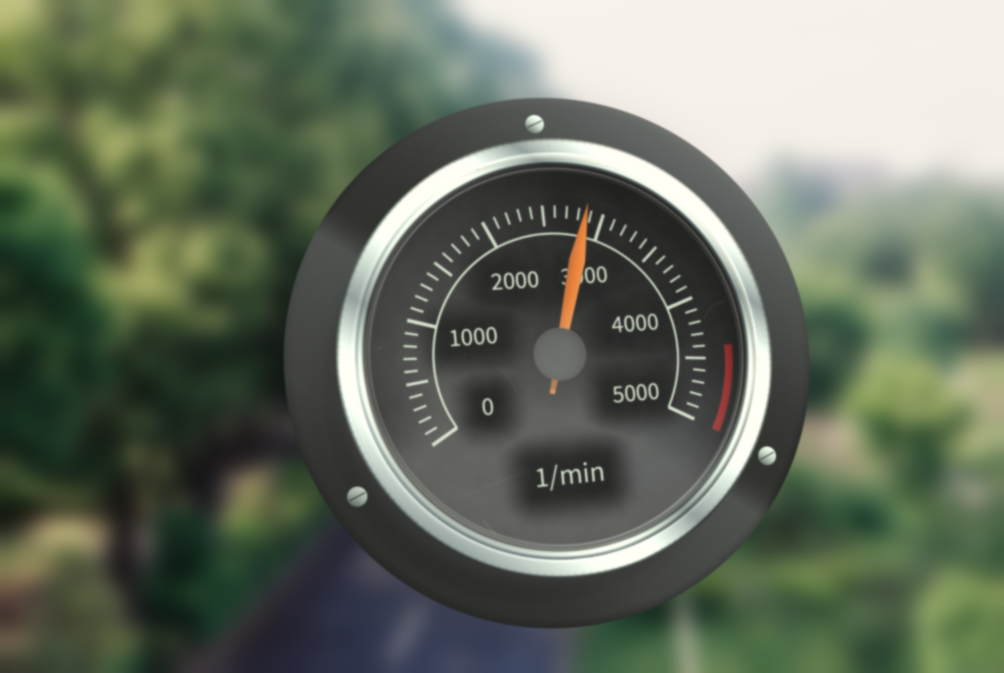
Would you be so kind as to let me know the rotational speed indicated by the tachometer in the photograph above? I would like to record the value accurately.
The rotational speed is 2850 rpm
